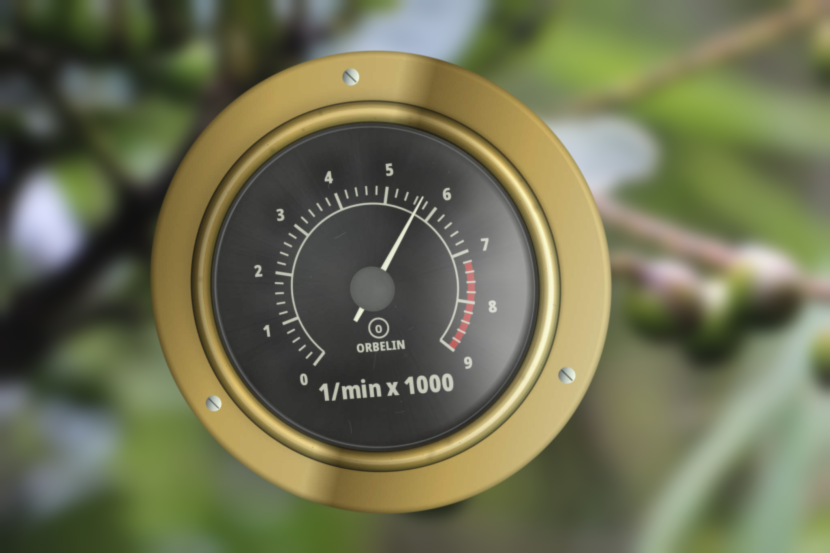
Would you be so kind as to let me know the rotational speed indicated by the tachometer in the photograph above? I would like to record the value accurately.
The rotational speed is 5700 rpm
